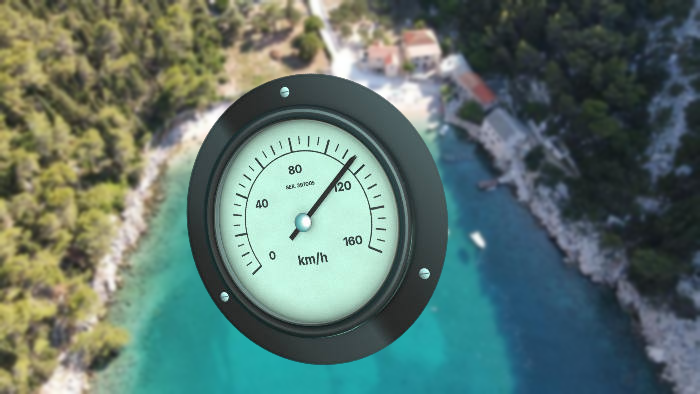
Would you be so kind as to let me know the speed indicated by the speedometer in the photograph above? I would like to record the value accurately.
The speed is 115 km/h
